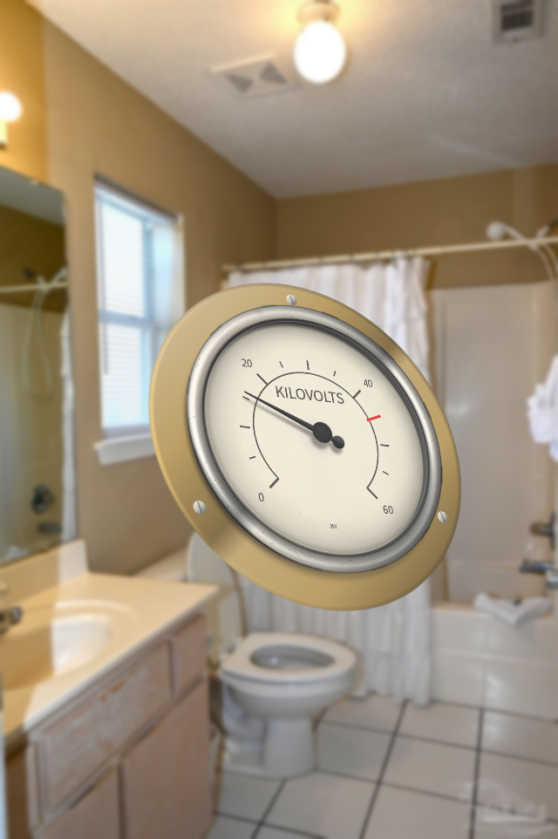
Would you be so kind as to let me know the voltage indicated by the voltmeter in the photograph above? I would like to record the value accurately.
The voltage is 15 kV
